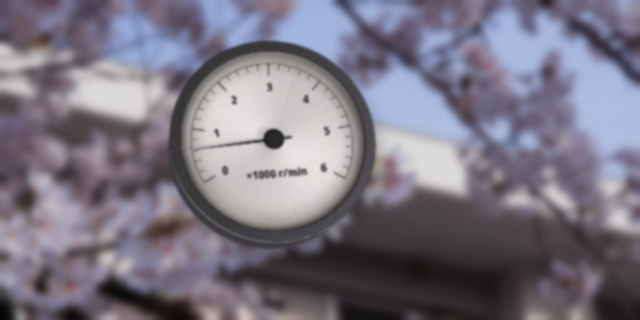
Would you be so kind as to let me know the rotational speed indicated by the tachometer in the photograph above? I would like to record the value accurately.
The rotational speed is 600 rpm
